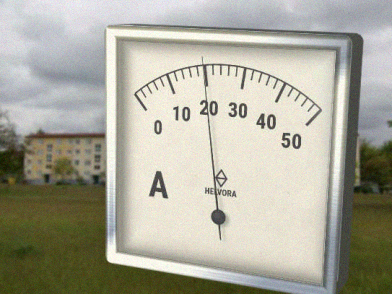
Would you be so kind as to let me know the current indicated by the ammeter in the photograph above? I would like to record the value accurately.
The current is 20 A
